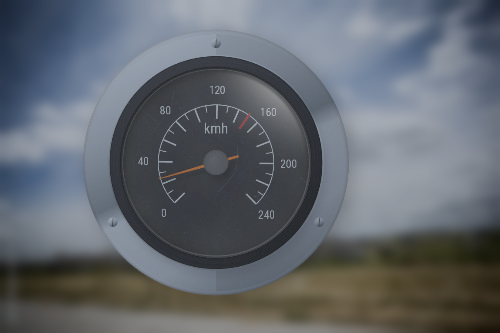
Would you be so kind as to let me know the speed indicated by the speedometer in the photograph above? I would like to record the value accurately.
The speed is 25 km/h
